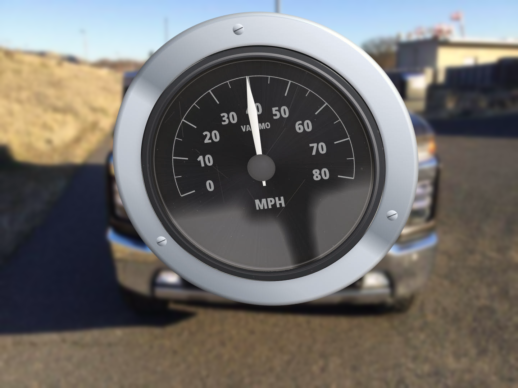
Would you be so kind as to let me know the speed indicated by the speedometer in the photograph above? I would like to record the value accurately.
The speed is 40 mph
